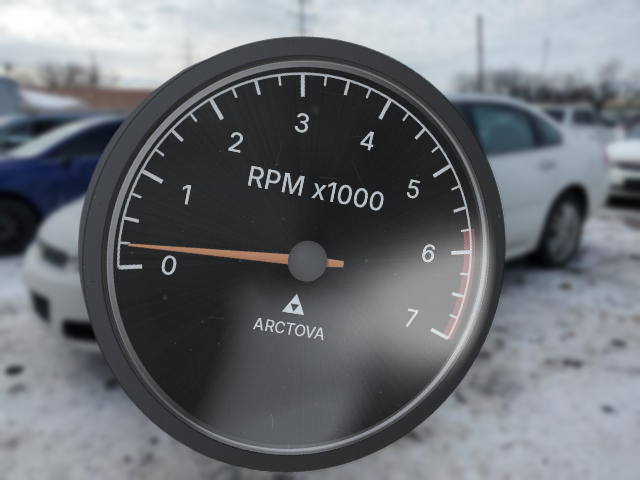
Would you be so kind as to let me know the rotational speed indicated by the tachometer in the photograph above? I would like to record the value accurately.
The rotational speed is 250 rpm
